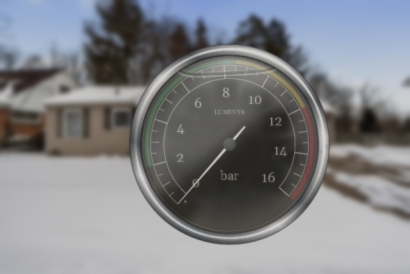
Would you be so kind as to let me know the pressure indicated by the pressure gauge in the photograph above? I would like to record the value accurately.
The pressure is 0 bar
